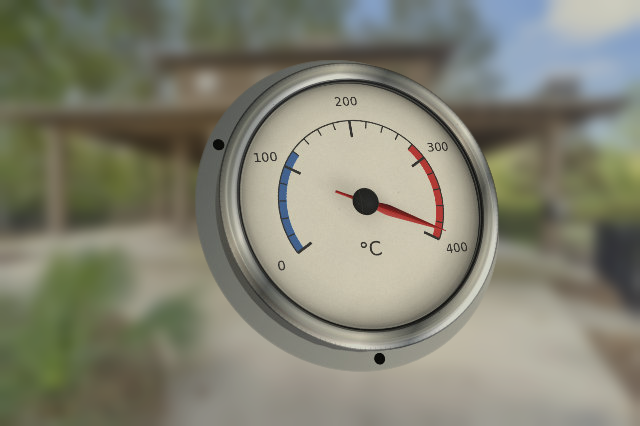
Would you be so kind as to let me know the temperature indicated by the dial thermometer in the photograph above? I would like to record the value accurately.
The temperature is 390 °C
